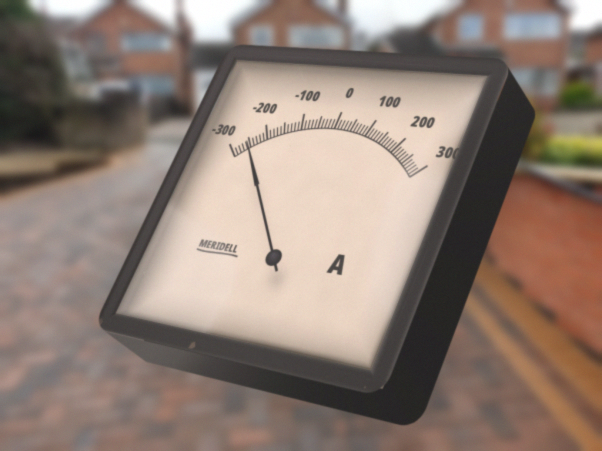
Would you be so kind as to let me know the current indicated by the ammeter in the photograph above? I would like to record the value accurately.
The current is -250 A
